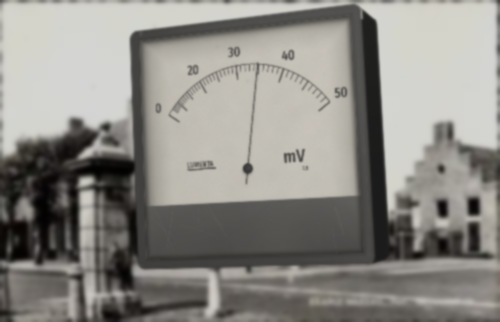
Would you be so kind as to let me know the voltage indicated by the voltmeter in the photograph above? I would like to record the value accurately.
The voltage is 35 mV
